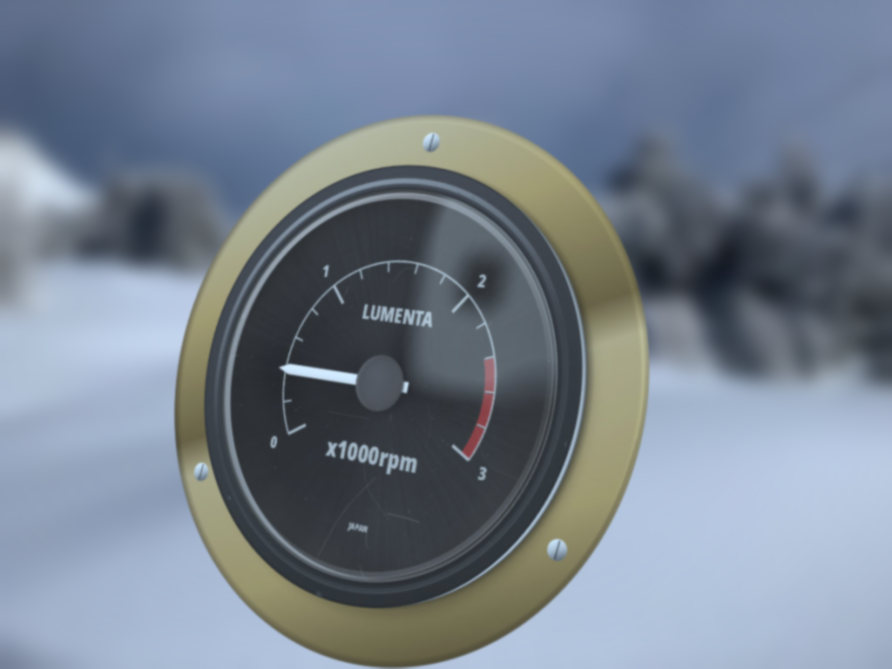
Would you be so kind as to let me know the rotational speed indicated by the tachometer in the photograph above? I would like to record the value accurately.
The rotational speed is 400 rpm
